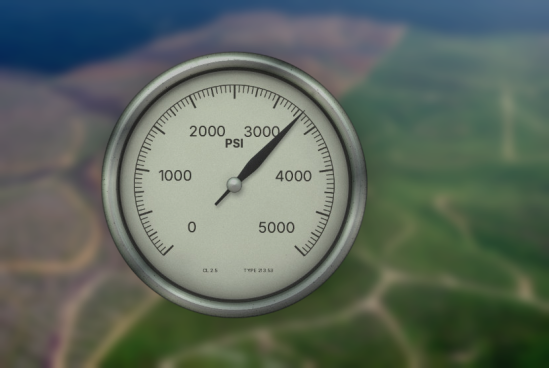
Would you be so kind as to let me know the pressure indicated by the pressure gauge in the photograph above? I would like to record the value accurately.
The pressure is 3300 psi
